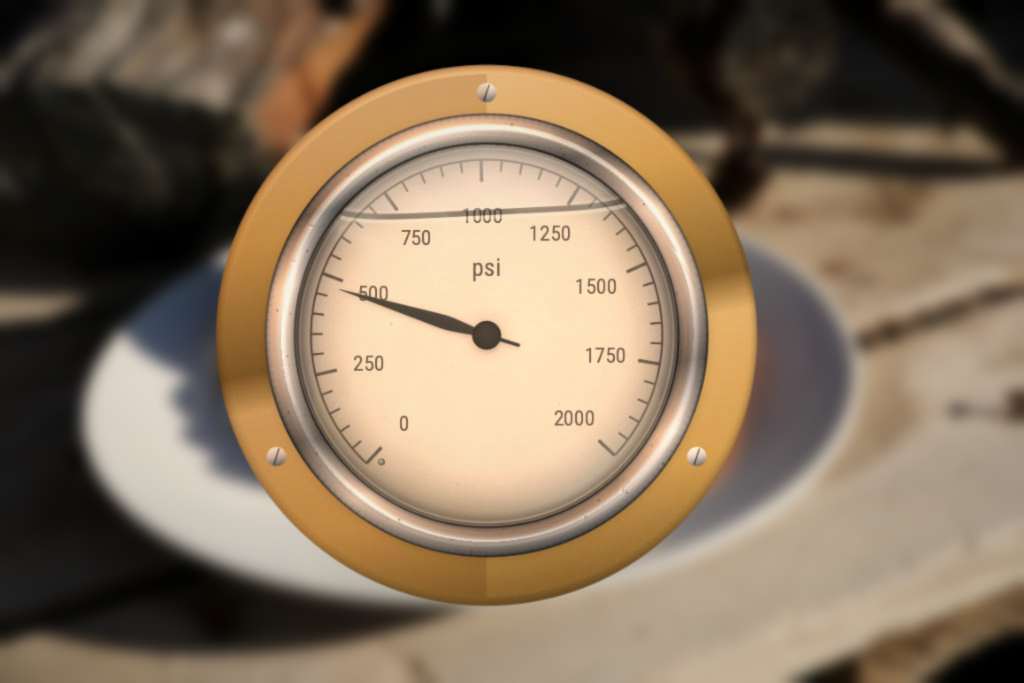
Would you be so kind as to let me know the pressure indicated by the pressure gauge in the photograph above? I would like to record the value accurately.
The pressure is 475 psi
